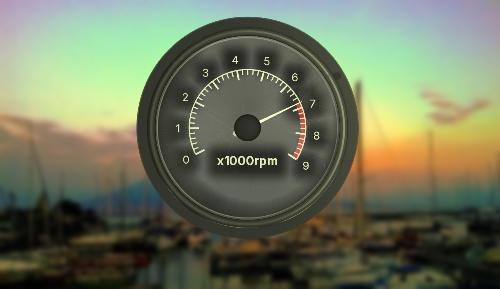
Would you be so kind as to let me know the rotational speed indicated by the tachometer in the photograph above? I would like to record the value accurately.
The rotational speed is 6800 rpm
